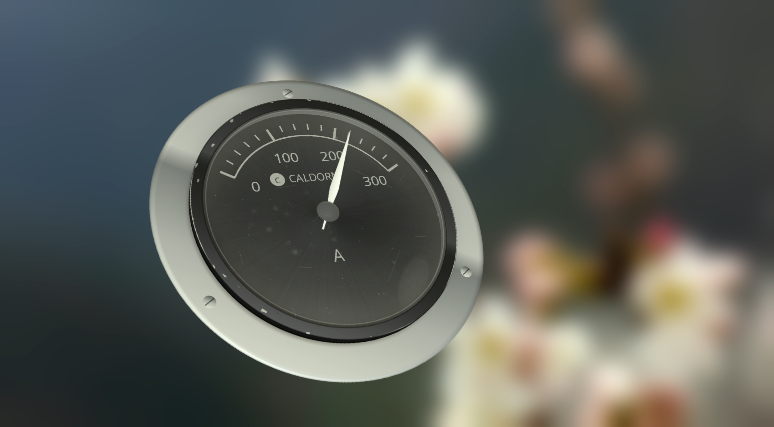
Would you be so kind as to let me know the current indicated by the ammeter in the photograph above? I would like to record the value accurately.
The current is 220 A
